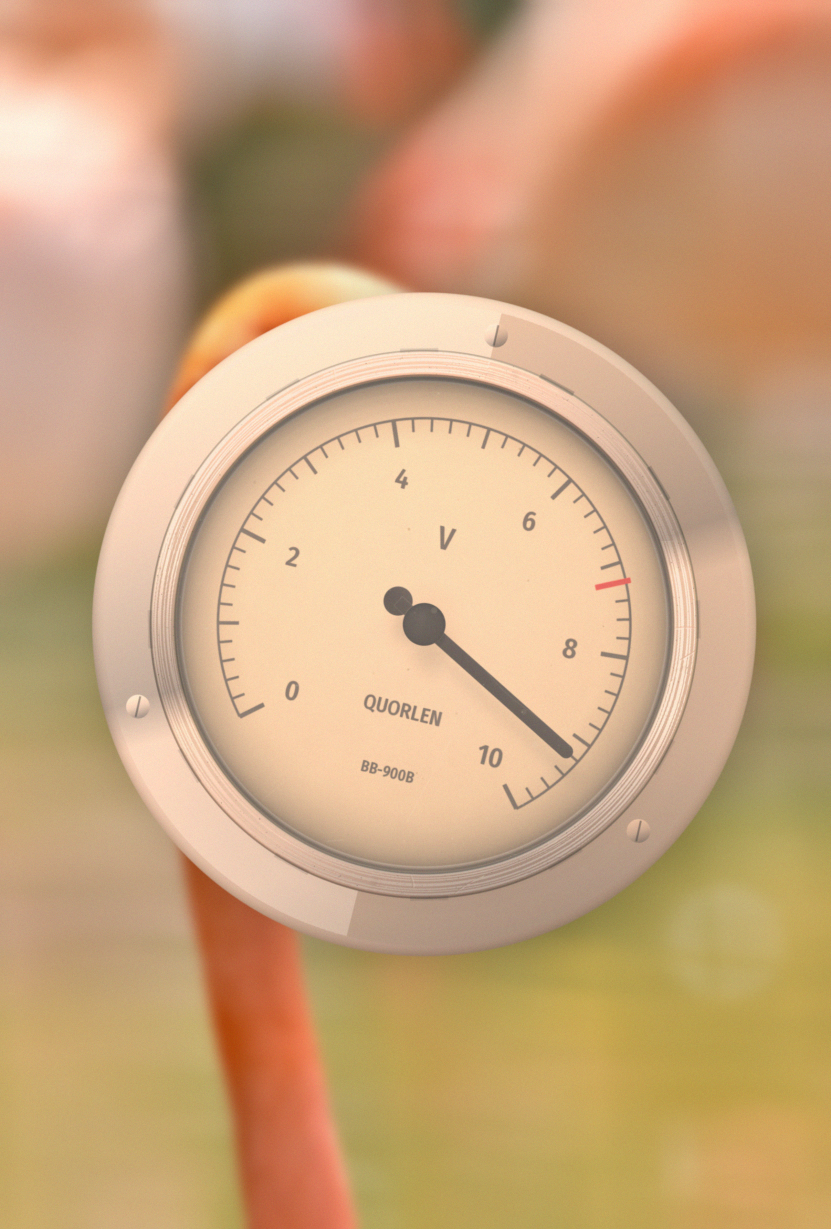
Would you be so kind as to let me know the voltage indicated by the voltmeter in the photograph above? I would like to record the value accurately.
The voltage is 9.2 V
